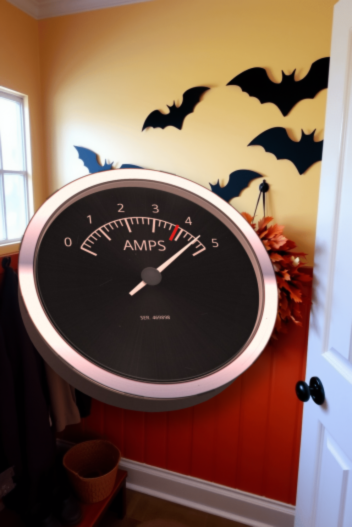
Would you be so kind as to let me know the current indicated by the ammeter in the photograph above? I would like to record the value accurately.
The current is 4.6 A
